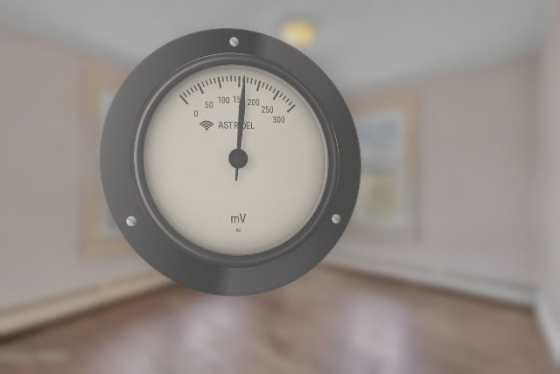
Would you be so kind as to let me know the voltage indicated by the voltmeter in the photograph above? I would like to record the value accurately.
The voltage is 160 mV
